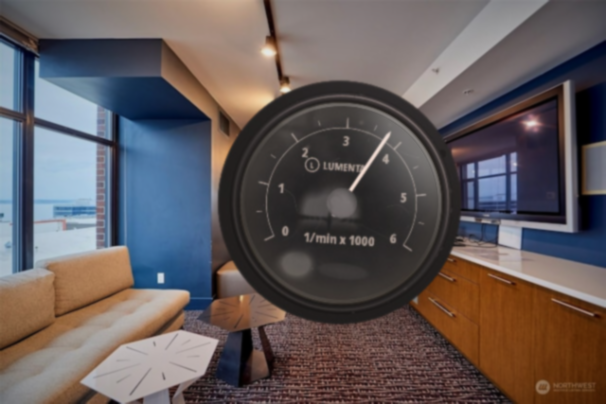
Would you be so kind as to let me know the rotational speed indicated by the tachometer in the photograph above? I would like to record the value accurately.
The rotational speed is 3750 rpm
